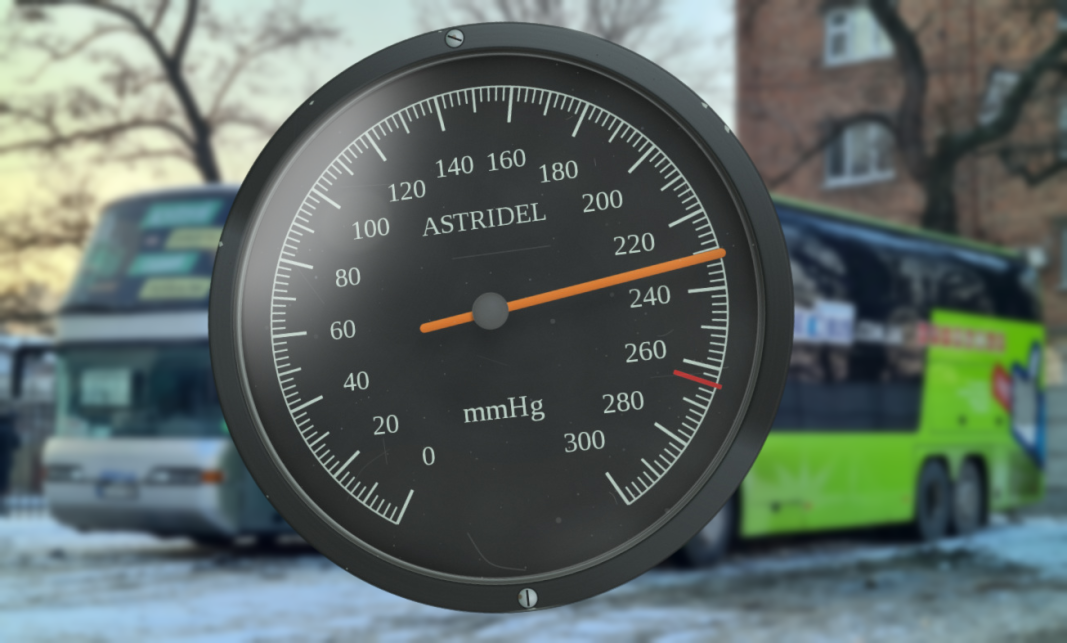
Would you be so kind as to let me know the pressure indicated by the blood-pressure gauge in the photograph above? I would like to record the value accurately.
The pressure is 232 mmHg
